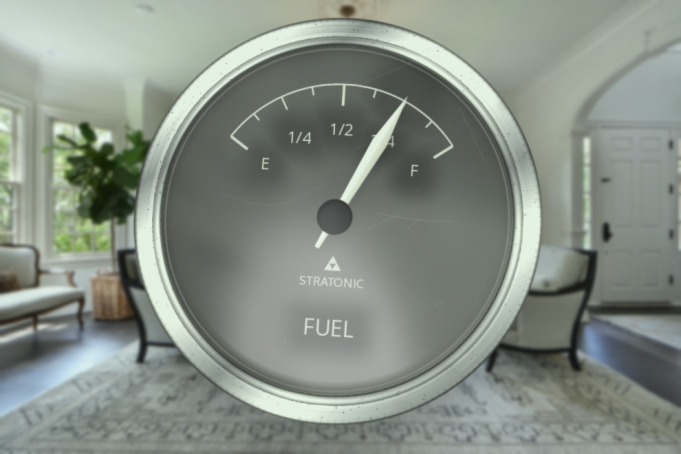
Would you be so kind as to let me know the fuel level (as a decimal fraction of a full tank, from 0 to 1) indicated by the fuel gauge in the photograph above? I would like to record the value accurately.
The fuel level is 0.75
